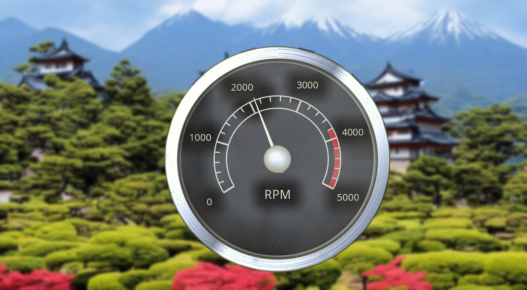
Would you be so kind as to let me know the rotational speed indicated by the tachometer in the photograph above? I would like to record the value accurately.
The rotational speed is 2100 rpm
